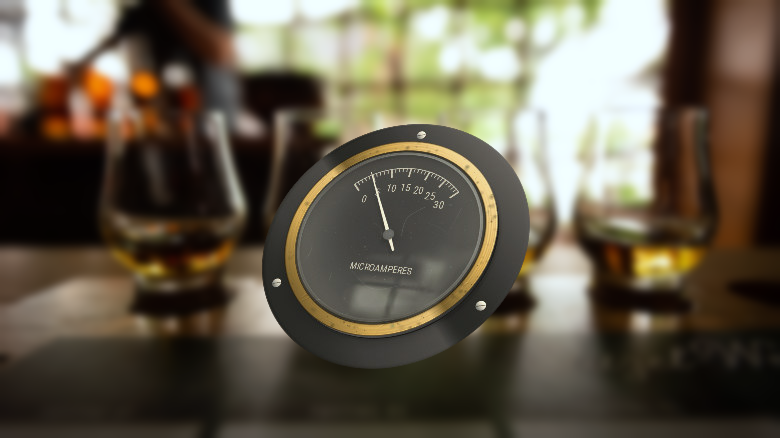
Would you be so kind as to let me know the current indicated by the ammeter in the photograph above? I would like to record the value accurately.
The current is 5 µA
